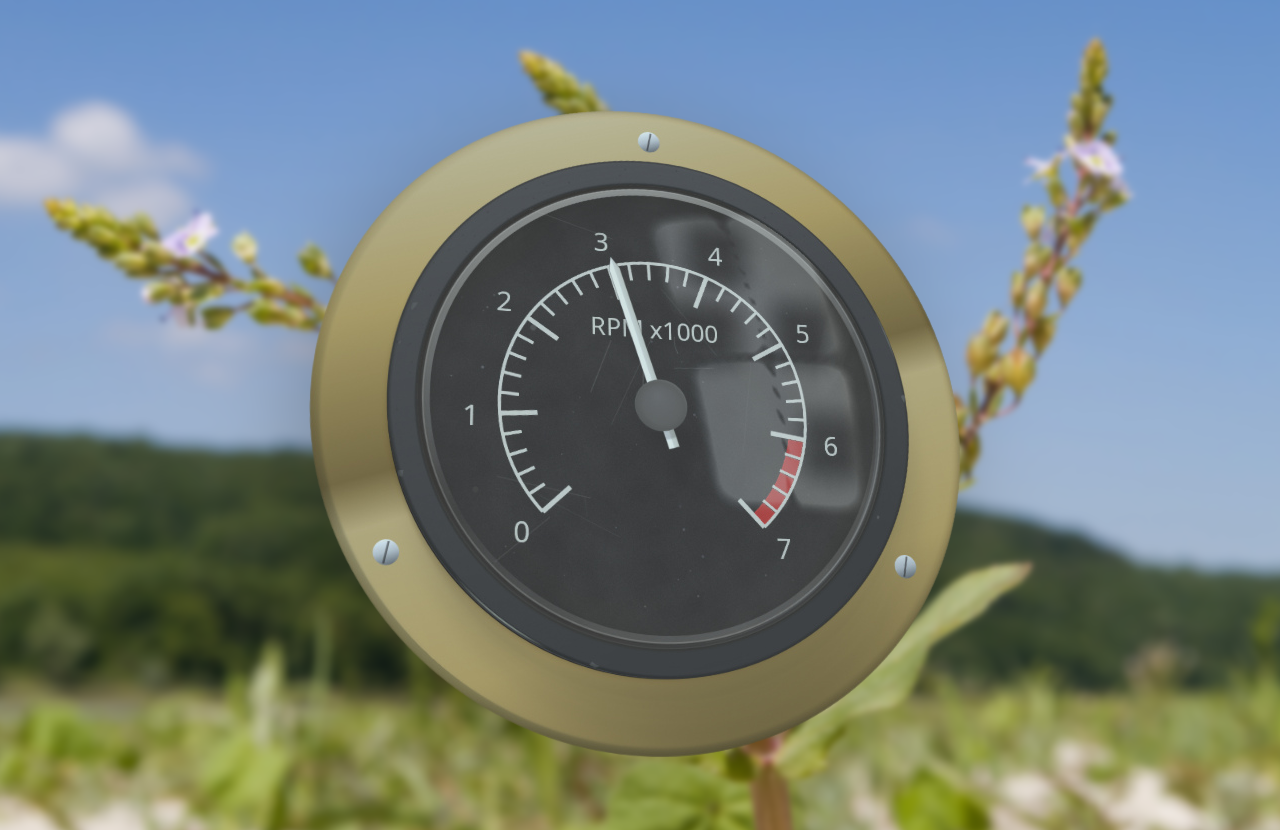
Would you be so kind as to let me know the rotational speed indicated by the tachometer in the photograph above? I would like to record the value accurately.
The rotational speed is 3000 rpm
